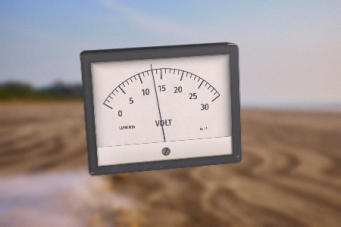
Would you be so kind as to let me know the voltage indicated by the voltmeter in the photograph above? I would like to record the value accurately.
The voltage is 13 V
